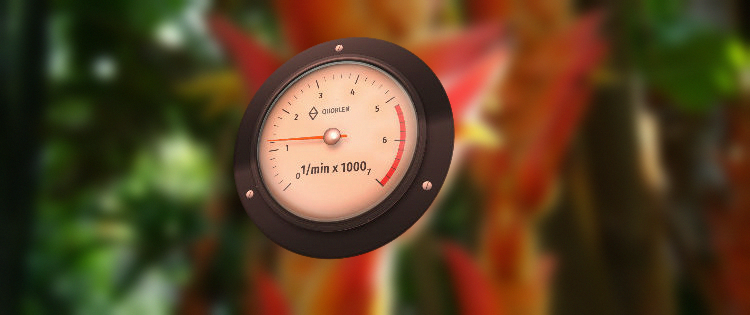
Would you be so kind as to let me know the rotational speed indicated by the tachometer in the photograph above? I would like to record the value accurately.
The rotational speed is 1200 rpm
